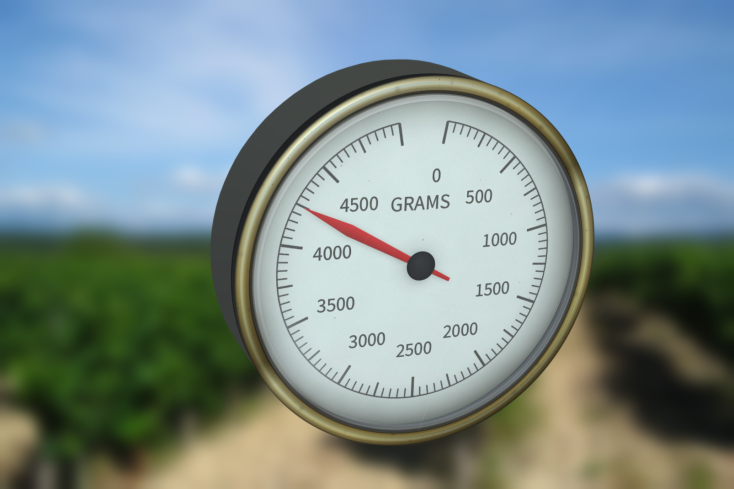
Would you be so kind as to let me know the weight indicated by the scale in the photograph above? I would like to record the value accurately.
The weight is 4250 g
